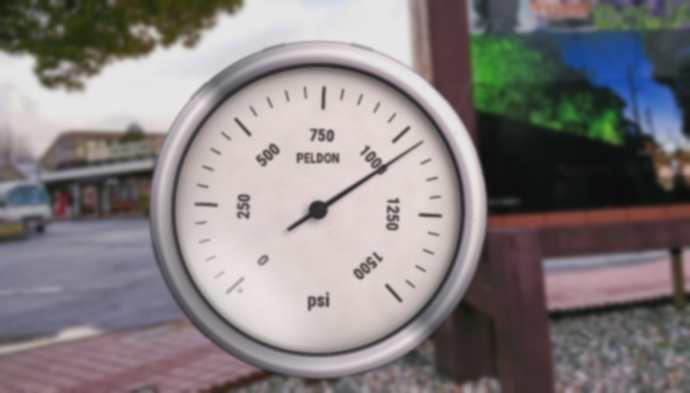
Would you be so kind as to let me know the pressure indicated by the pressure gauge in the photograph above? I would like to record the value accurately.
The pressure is 1050 psi
